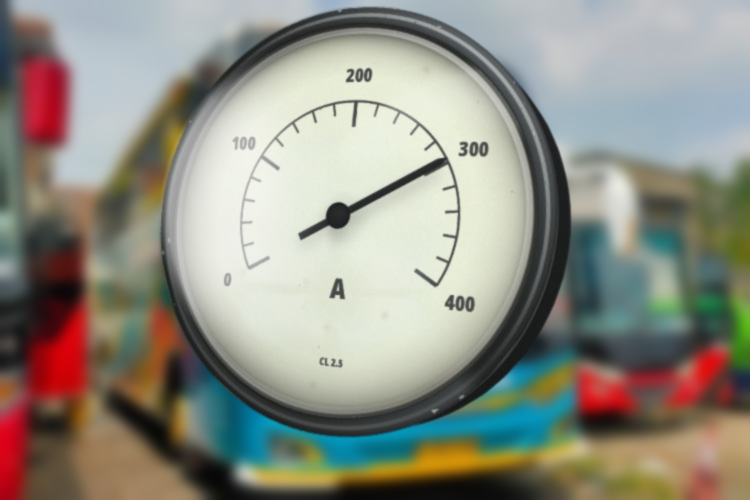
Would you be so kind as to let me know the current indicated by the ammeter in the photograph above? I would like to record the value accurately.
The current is 300 A
